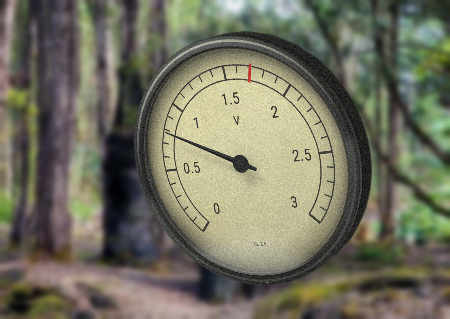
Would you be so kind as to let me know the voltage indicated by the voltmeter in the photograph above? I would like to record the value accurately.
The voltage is 0.8 V
